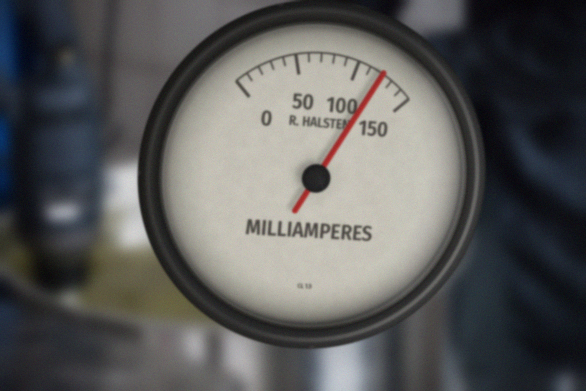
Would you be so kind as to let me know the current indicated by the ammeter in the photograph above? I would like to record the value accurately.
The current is 120 mA
